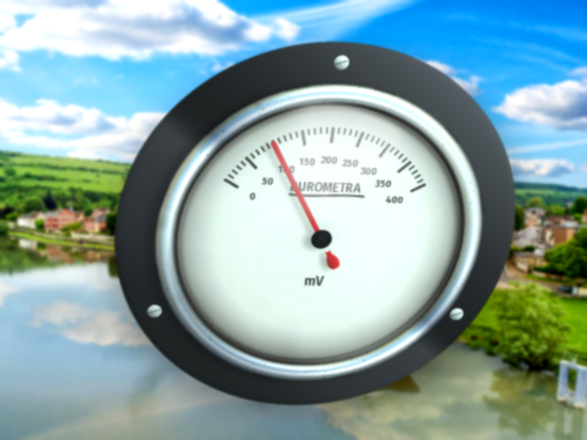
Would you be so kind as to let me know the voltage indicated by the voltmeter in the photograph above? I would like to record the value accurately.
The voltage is 100 mV
